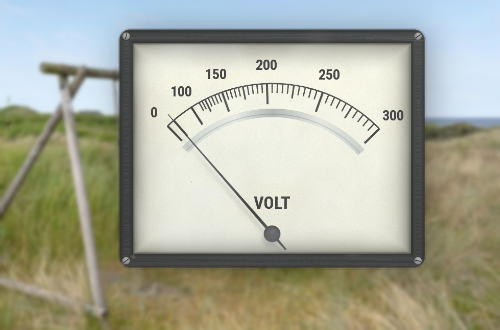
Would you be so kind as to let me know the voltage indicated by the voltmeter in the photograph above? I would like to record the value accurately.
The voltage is 50 V
